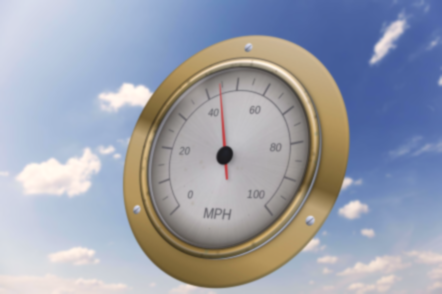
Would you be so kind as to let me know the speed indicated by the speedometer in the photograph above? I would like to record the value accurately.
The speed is 45 mph
